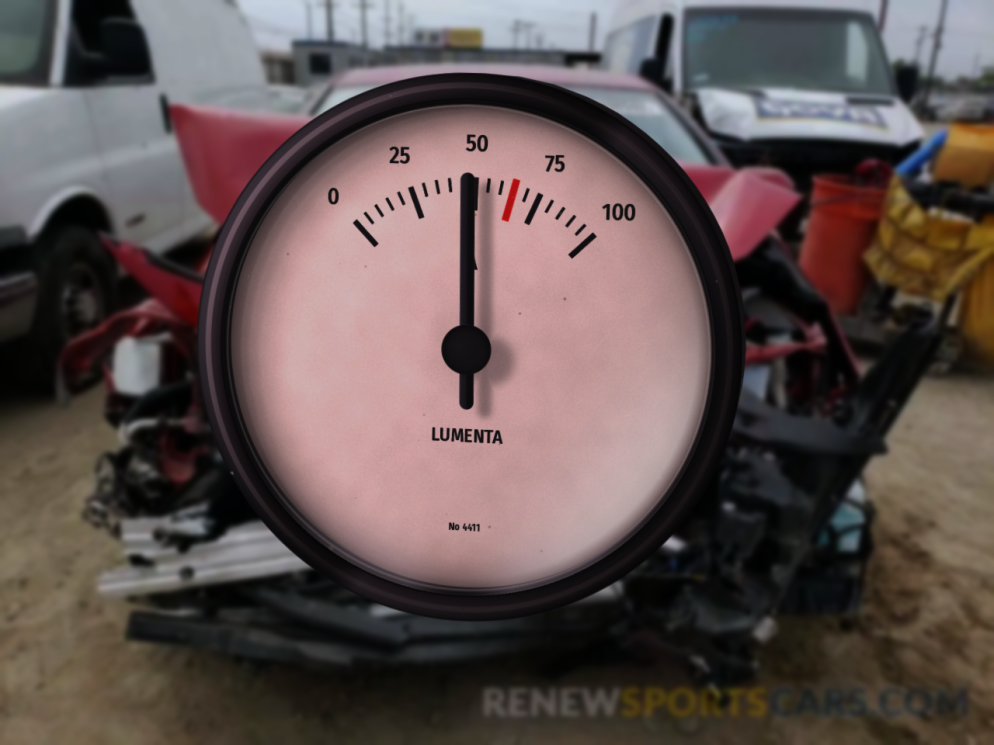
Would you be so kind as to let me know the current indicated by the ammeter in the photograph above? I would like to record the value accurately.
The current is 47.5 A
